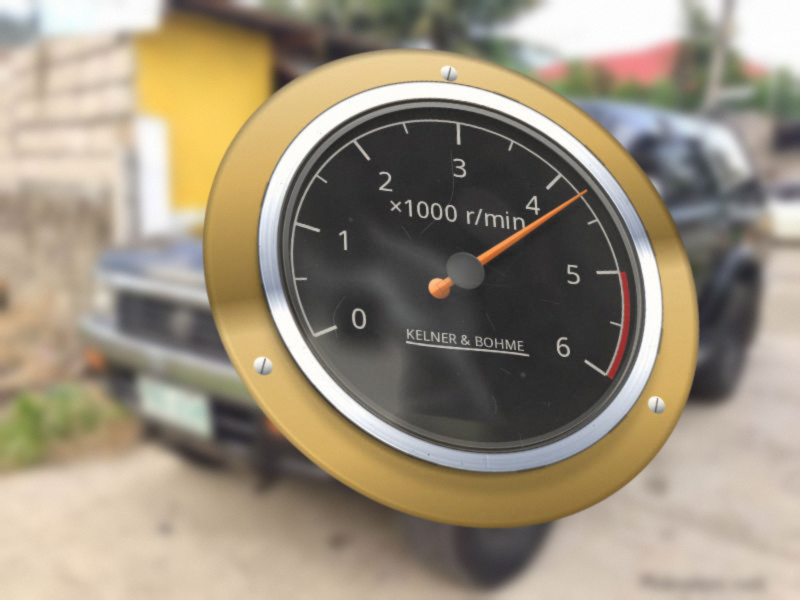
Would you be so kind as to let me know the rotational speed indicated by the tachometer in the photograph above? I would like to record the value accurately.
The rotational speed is 4250 rpm
